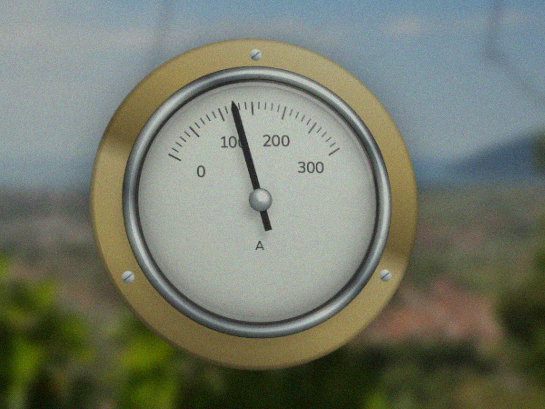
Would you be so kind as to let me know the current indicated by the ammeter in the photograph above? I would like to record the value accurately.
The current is 120 A
